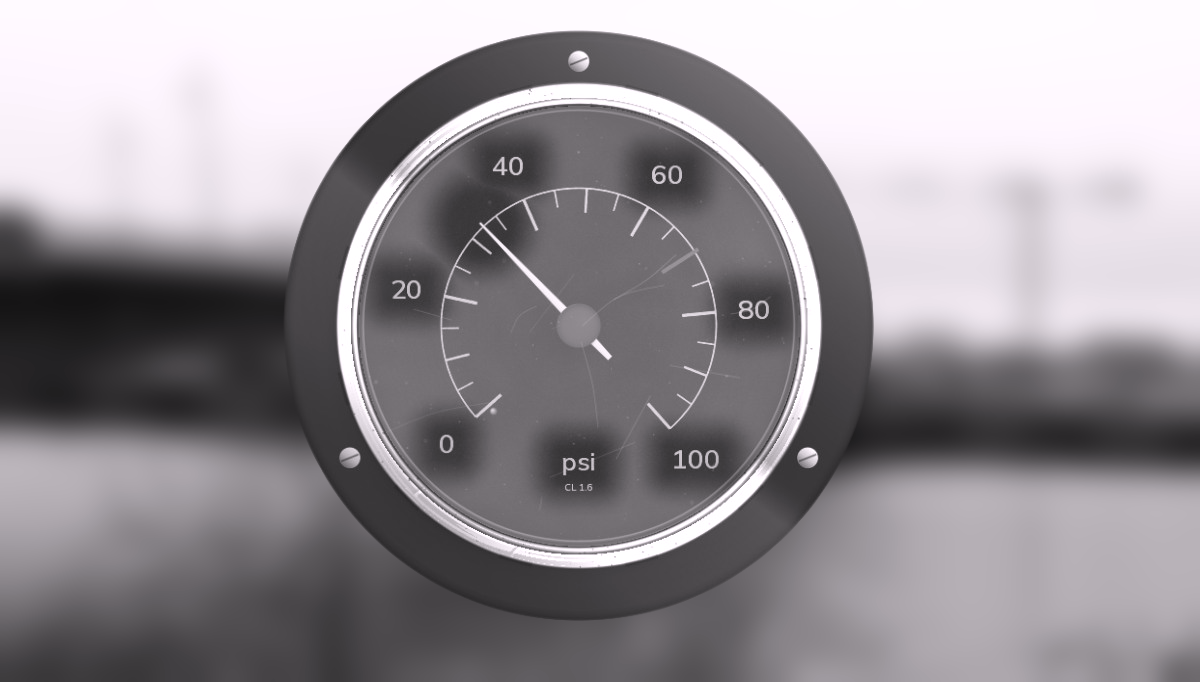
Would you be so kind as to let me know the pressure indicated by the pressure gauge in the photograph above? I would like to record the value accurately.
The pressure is 32.5 psi
